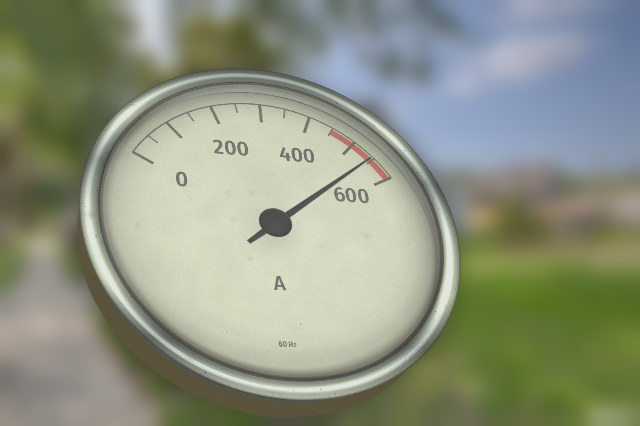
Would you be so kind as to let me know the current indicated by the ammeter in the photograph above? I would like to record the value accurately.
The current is 550 A
